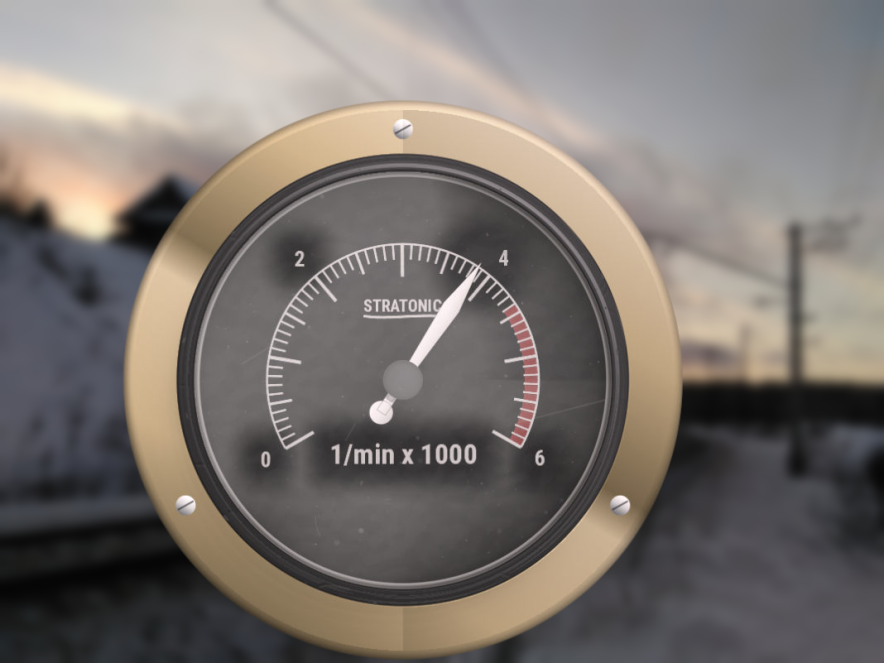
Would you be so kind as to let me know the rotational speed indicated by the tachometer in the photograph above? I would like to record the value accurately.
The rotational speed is 3850 rpm
